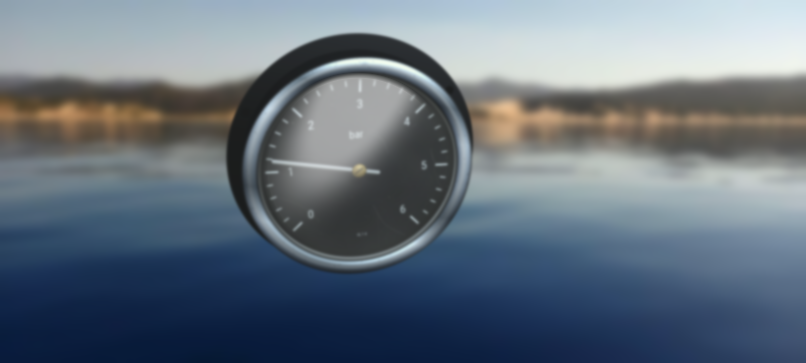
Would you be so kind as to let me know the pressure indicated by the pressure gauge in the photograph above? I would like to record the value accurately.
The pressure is 1.2 bar
